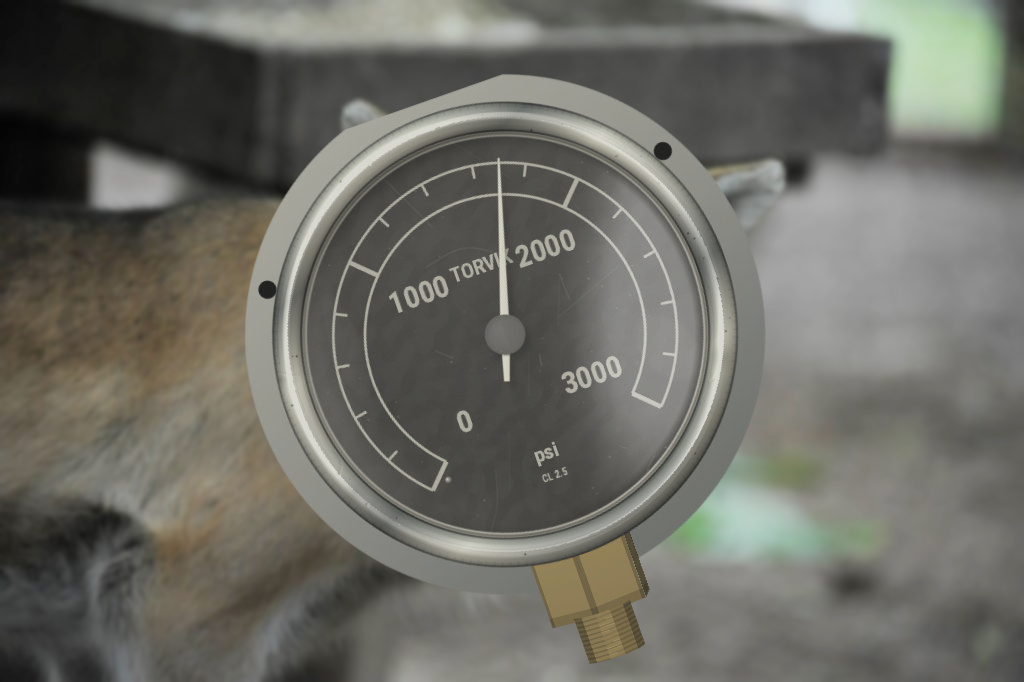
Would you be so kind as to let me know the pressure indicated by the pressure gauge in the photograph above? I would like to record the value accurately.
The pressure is 1700 psi
